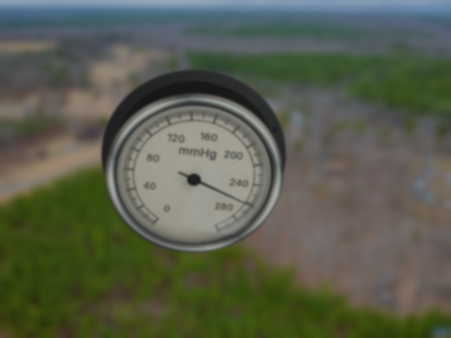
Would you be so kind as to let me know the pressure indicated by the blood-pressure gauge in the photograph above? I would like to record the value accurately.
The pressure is 260 mmHg
